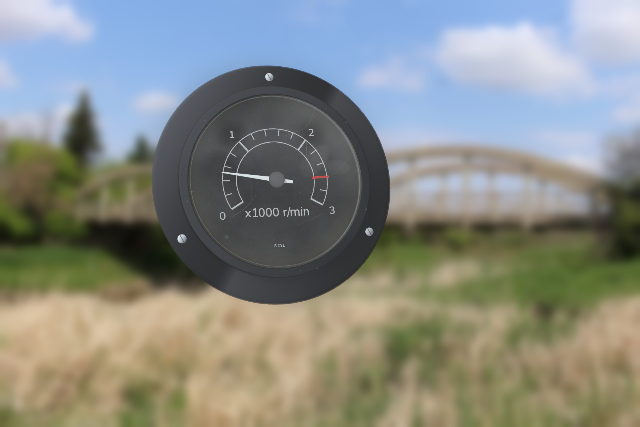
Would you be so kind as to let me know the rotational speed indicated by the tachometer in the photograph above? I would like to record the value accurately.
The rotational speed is 500 rpm
